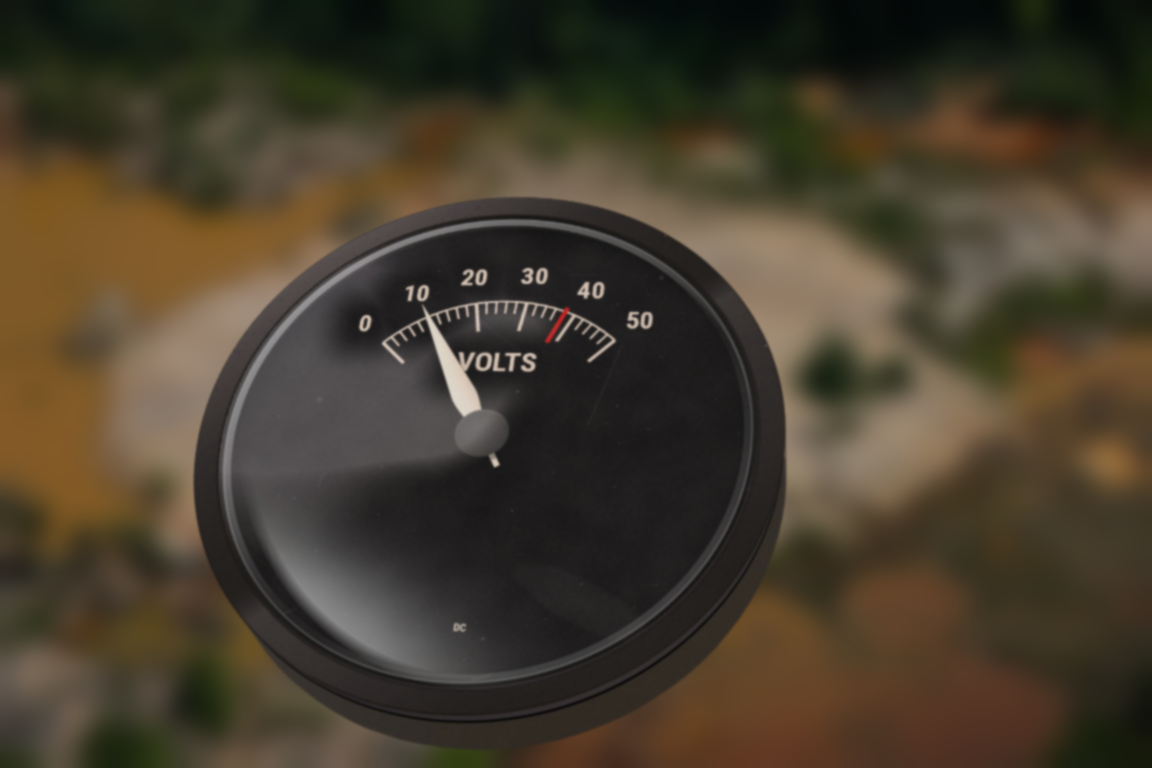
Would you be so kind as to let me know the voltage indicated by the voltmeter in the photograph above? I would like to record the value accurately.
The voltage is 10 V
